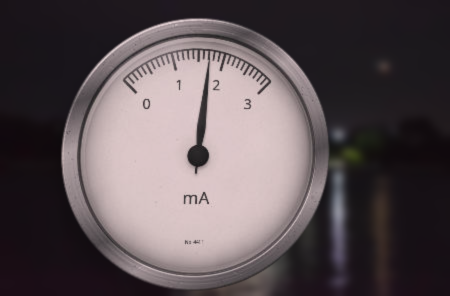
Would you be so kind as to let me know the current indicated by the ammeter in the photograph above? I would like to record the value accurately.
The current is 1.7 mA
